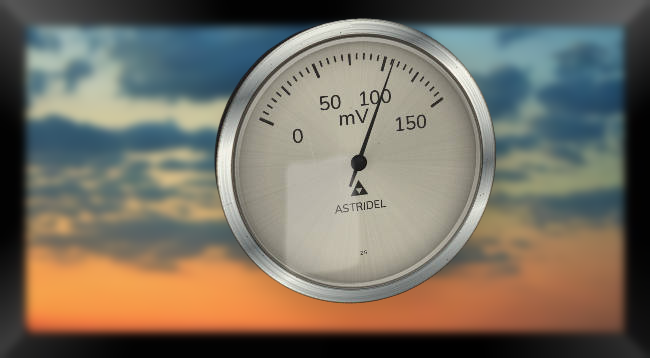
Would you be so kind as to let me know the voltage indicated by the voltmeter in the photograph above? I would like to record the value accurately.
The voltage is 105 mV
